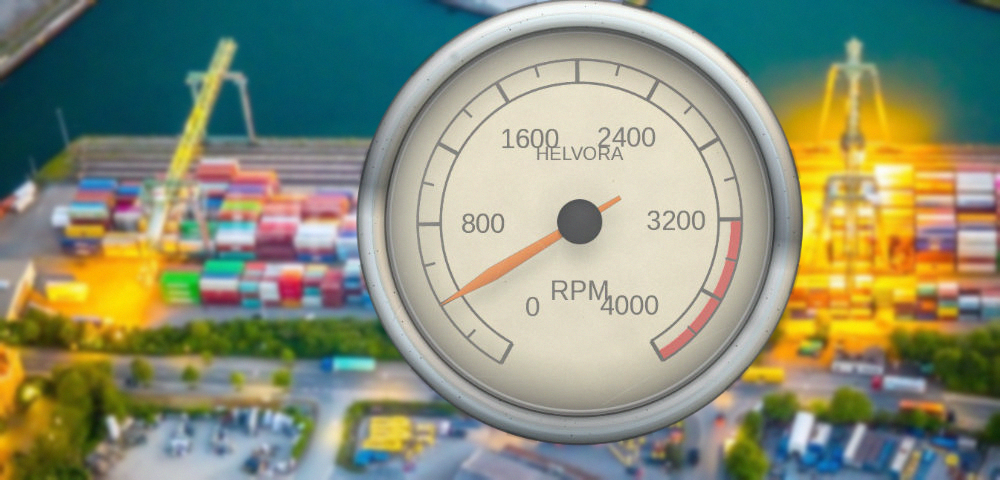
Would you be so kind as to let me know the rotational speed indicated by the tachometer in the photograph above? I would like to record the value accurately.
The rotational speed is 400 rpm
